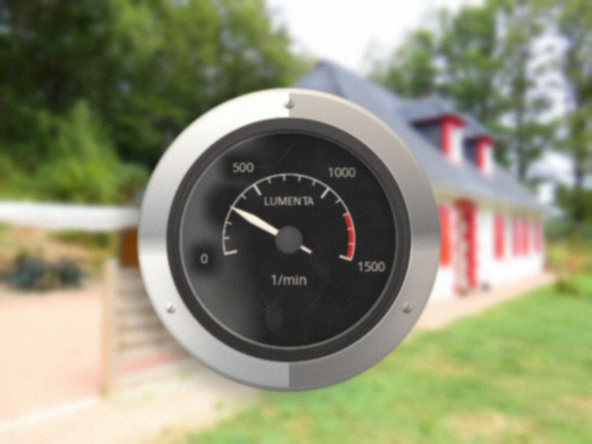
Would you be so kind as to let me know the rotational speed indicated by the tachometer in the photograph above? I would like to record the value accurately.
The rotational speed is 300 rpm
